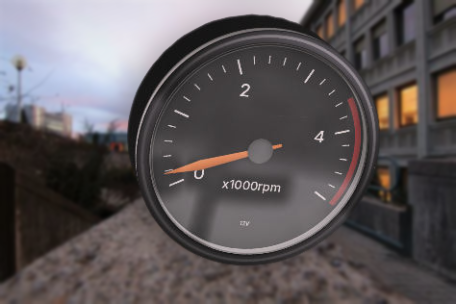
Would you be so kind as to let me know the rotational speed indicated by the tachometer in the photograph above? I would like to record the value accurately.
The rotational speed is 200 rpm
